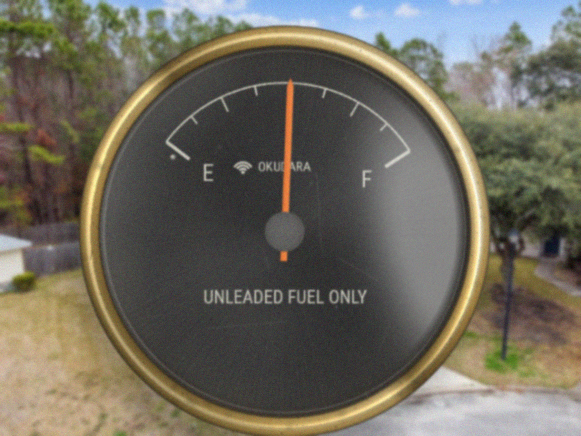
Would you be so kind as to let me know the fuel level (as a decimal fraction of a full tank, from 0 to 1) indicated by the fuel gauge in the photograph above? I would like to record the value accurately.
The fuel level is 0.5
